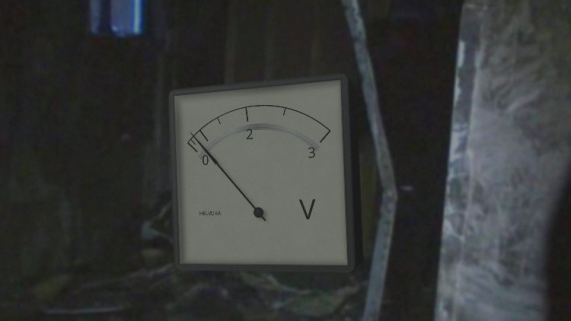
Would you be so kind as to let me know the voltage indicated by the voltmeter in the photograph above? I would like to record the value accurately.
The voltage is 0.75 V
